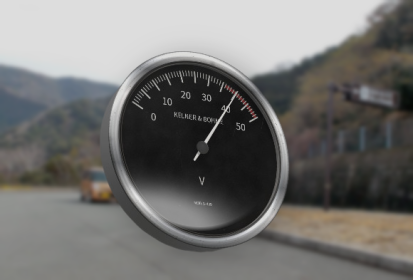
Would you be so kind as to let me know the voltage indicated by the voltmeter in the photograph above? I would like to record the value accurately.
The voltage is 40 V
